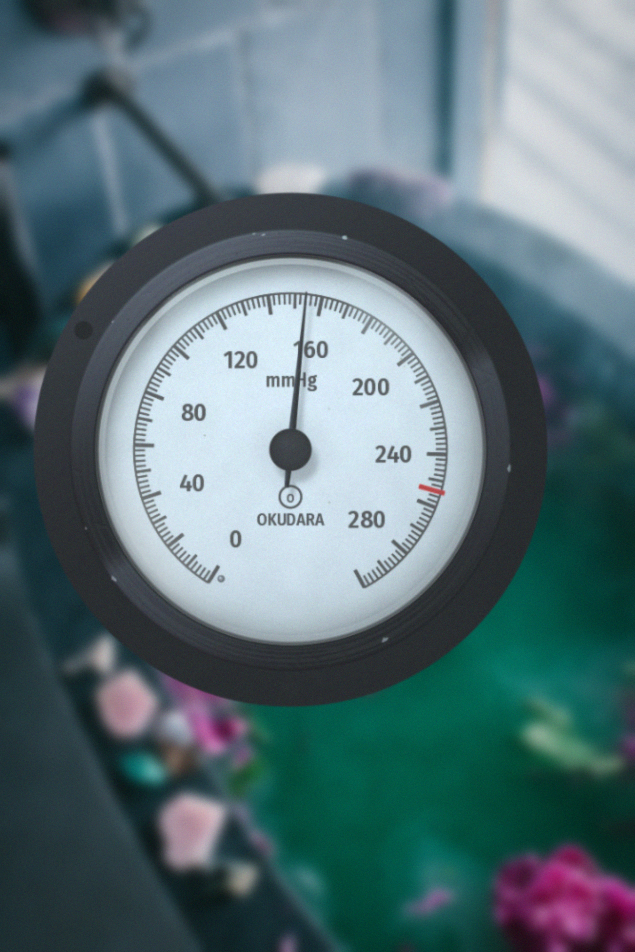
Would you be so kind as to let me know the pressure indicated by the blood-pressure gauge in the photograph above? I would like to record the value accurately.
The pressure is 154 mmHg
